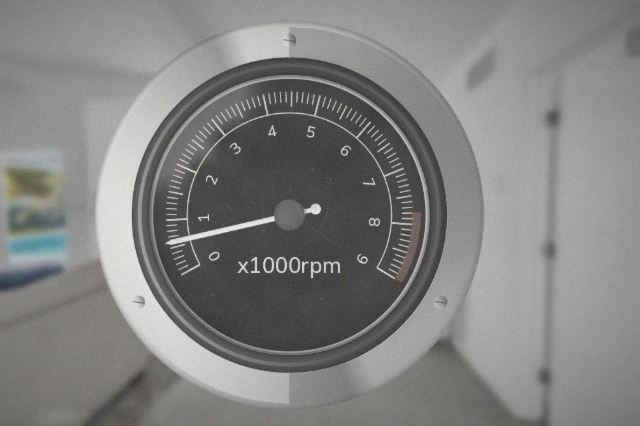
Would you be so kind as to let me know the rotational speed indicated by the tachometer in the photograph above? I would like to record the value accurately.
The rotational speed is 600 rpm
